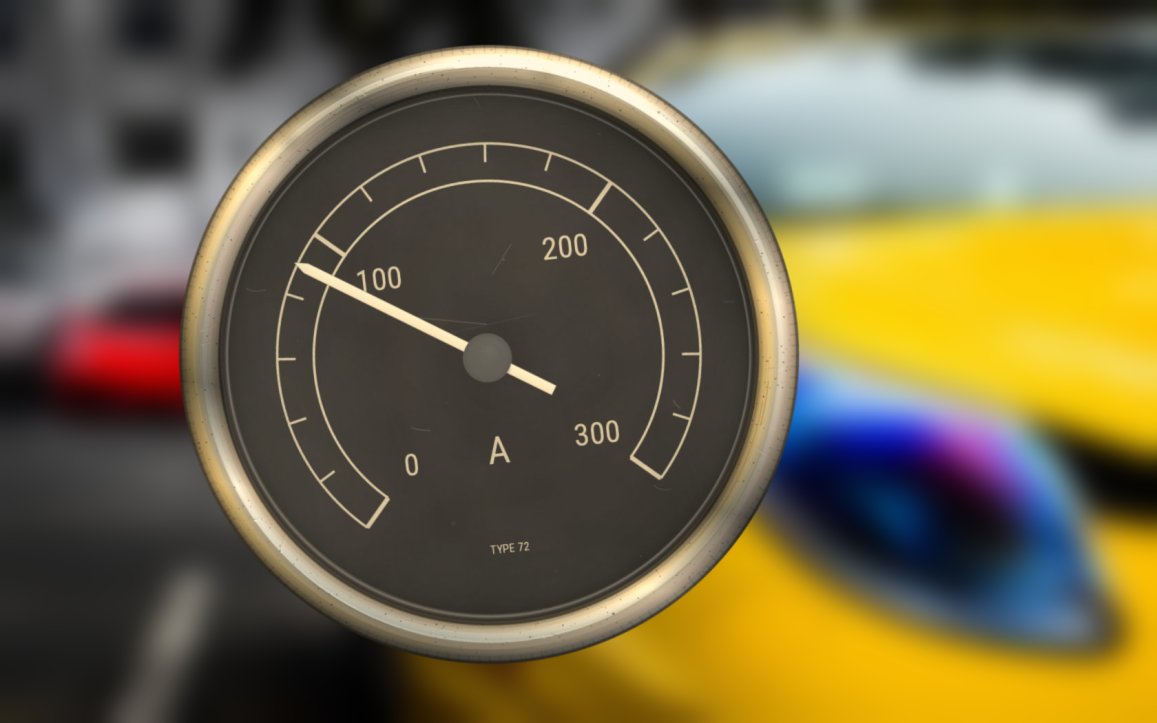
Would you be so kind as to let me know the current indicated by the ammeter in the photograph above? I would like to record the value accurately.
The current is 90 A
